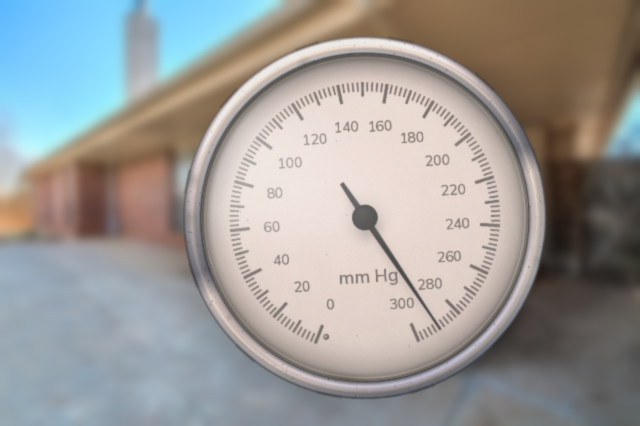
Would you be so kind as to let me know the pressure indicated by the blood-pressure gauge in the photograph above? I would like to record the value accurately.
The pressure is 290 mmHg
